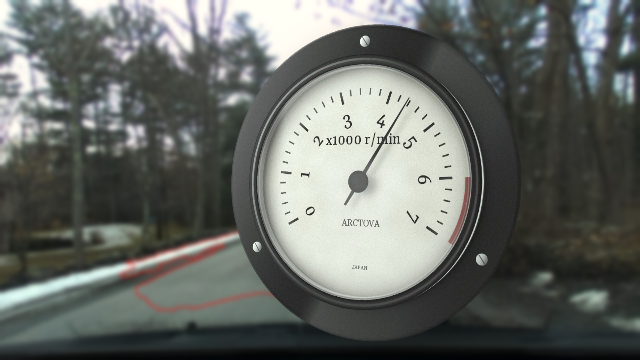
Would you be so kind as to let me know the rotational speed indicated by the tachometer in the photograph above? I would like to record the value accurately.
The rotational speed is 4400 rpm
